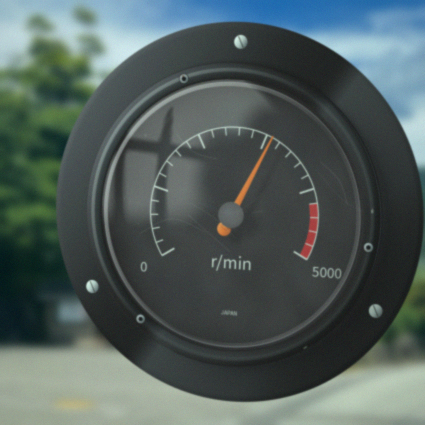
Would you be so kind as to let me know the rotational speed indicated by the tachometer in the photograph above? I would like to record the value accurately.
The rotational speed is 3100 rpm
